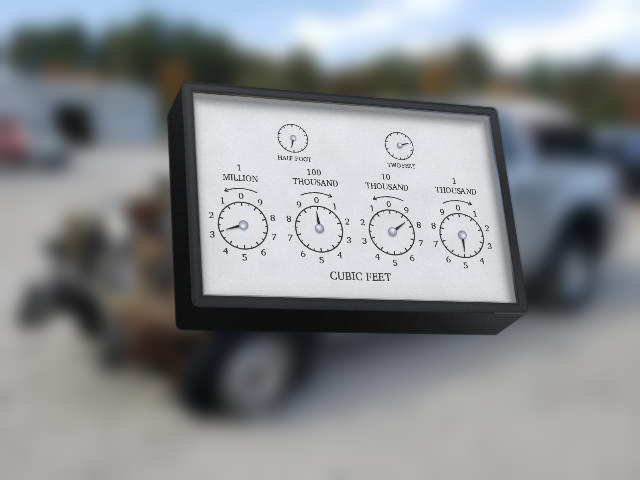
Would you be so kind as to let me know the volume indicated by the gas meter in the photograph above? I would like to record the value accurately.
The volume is 298500 ft³
